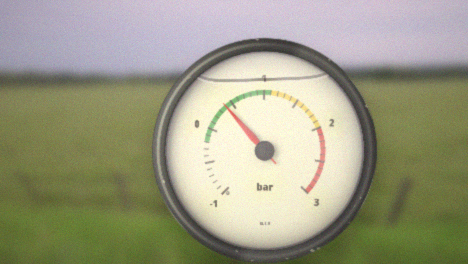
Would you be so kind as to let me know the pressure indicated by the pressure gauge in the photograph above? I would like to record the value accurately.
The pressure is 0.4 bar
